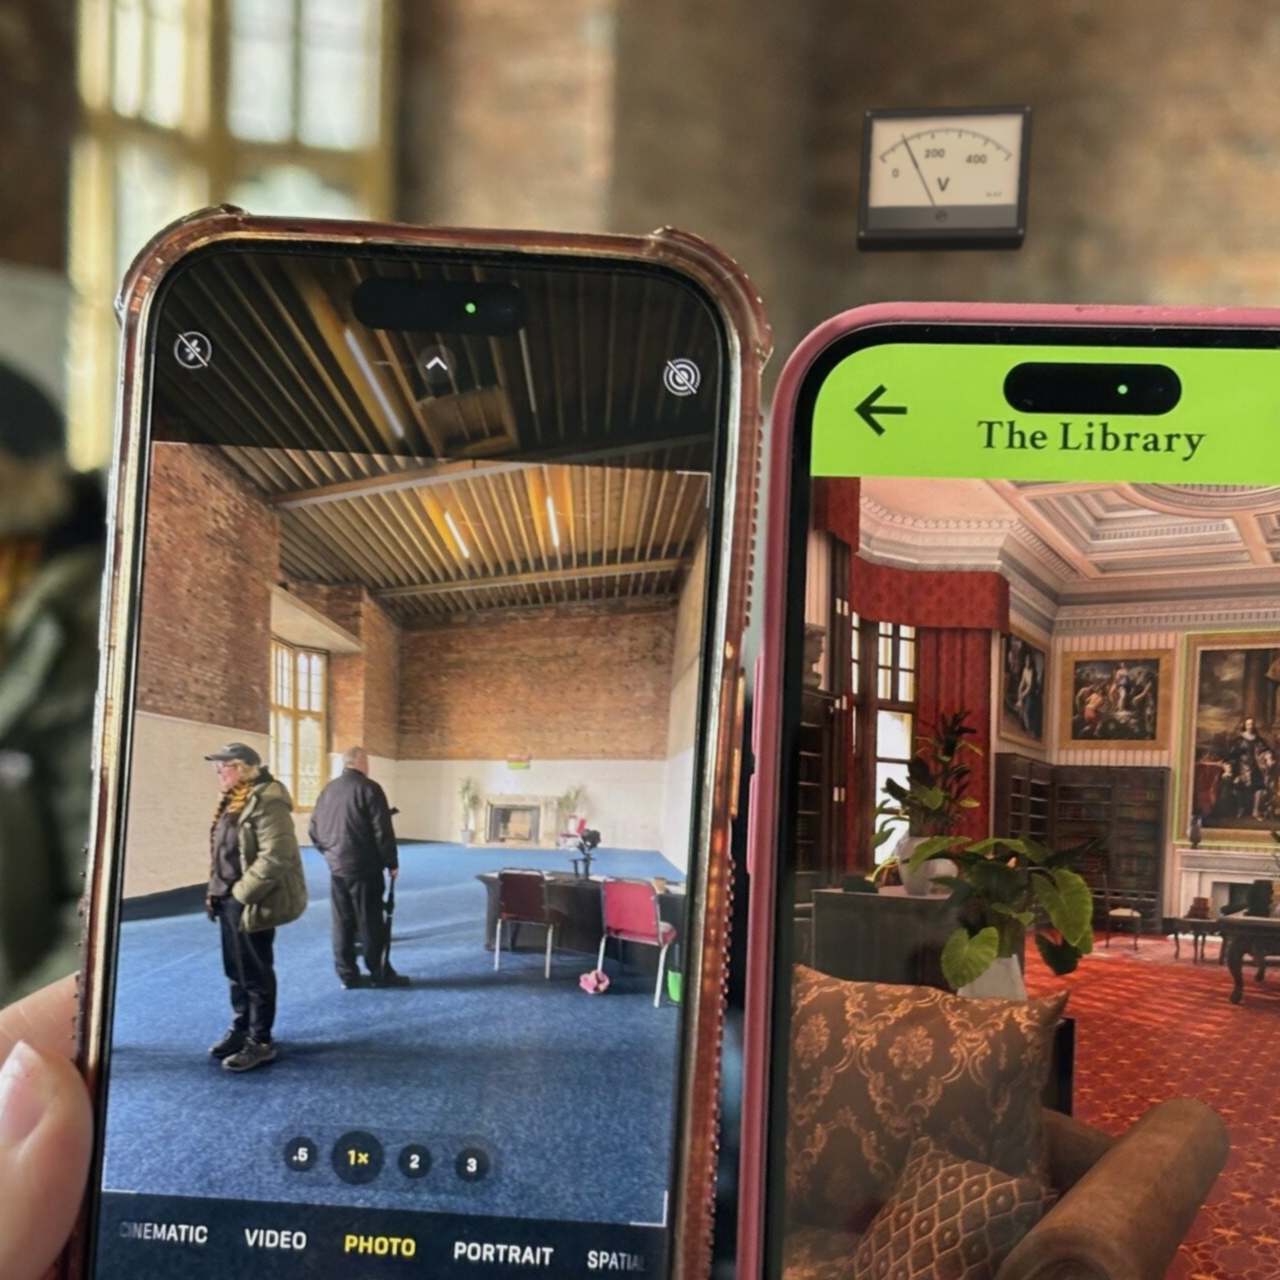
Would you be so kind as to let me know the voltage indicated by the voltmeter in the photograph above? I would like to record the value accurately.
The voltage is 100 V
